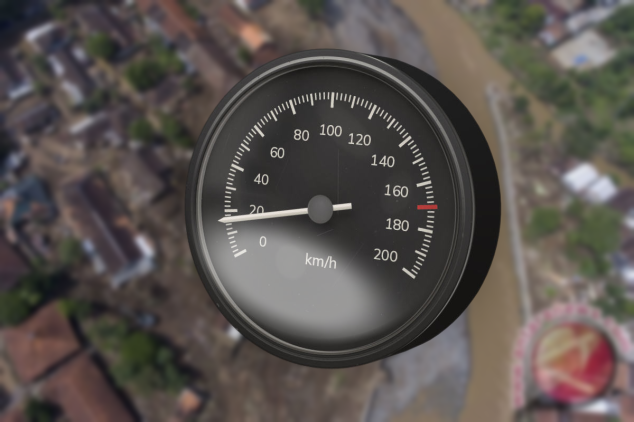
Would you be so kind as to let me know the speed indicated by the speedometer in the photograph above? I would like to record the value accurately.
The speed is 16 km/h
